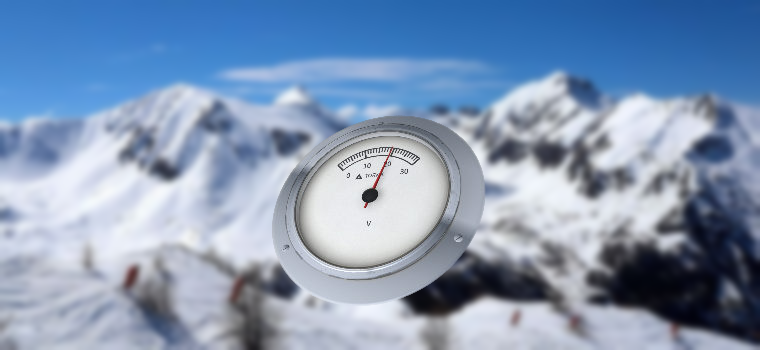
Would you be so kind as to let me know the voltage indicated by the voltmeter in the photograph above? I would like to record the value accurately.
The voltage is 20 V
